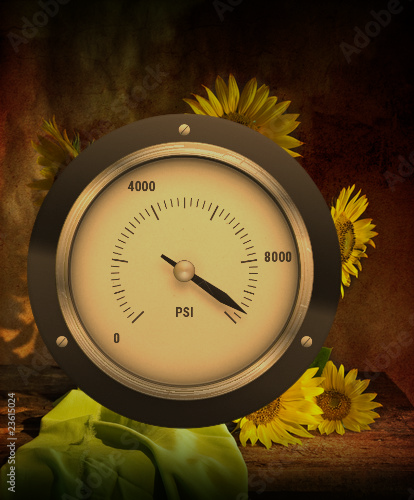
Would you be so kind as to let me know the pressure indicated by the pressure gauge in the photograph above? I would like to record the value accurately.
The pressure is 9600 psi
